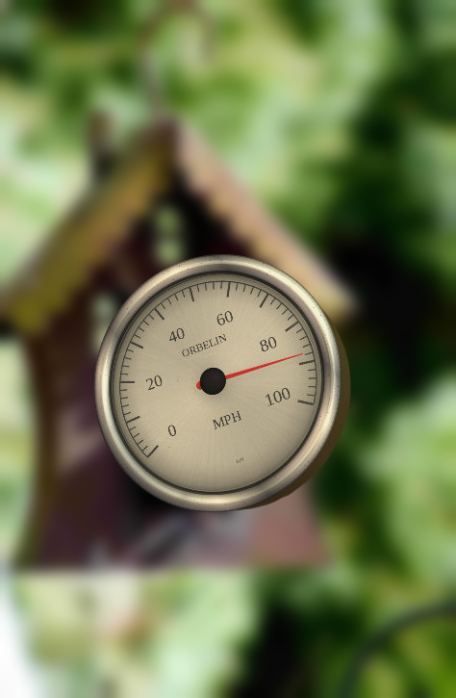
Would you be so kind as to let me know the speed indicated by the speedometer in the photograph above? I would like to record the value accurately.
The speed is 88 mph
